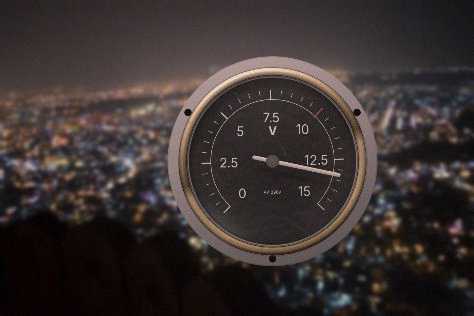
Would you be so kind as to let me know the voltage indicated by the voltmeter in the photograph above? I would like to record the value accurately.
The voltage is 13.25 V
